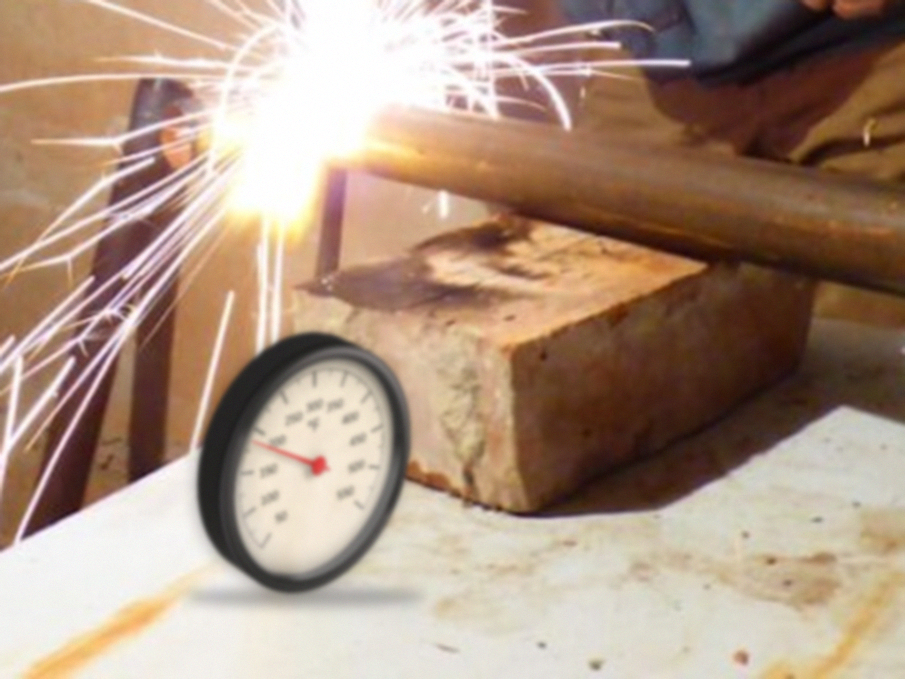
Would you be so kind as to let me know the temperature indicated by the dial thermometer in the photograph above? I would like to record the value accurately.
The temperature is 187.5 °F
